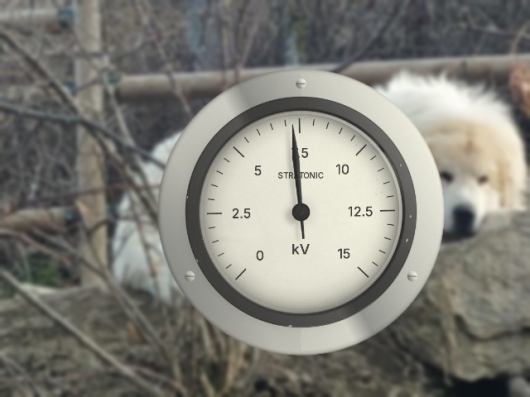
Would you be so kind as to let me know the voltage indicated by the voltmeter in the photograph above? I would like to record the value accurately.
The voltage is 7.25 kV
